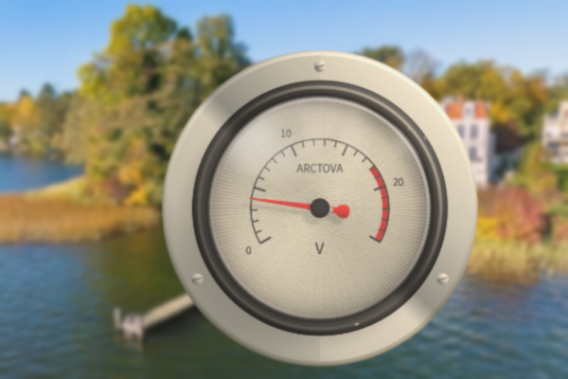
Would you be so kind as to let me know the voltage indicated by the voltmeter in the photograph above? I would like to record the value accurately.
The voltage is 4 V
